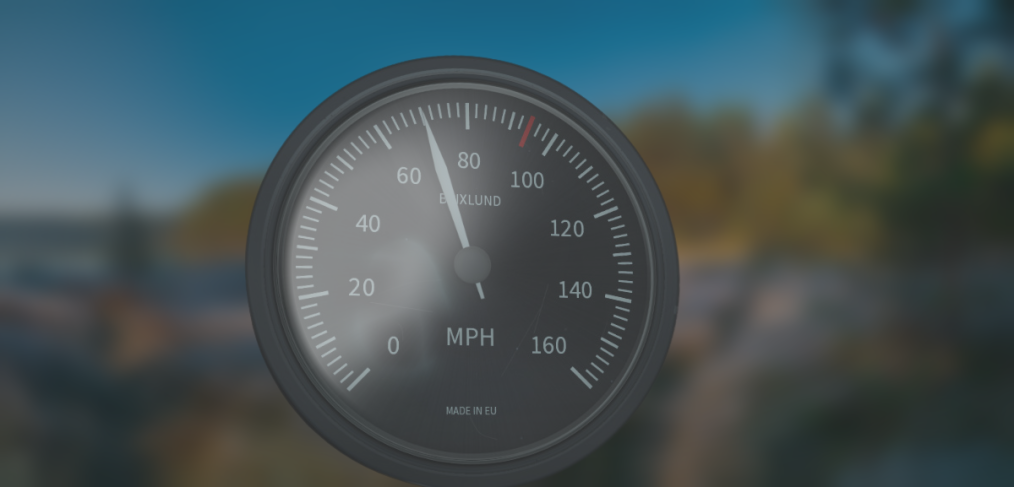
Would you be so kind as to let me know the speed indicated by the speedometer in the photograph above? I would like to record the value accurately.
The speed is 70 mph
